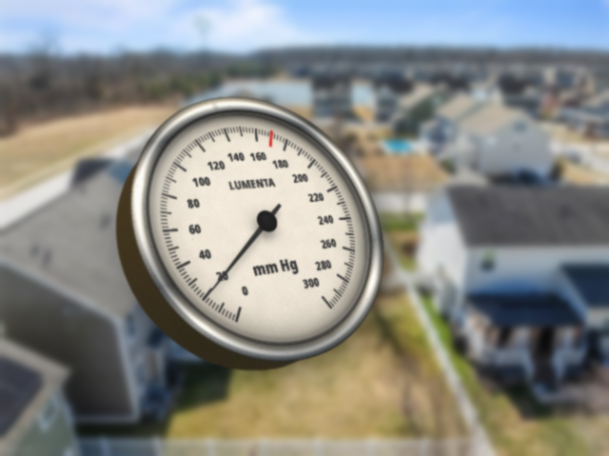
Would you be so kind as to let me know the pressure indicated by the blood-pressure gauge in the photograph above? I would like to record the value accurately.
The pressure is 20 mmHg
